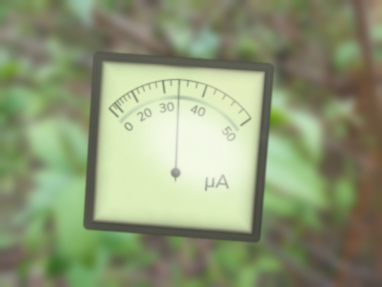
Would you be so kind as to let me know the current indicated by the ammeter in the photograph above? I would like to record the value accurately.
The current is 34 µA
